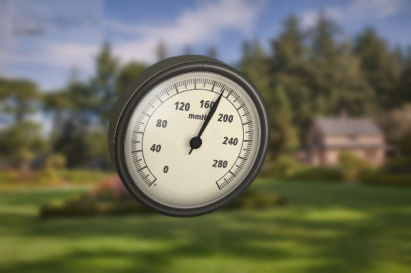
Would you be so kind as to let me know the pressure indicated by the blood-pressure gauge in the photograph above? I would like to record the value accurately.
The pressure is 170 mmHg
